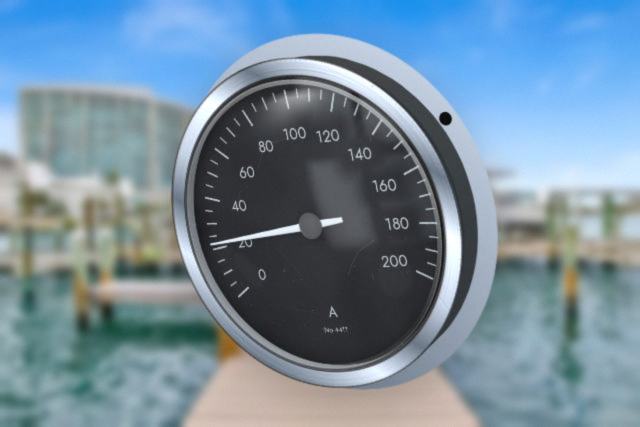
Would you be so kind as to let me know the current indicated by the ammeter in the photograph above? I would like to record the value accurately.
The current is 22.5 A
